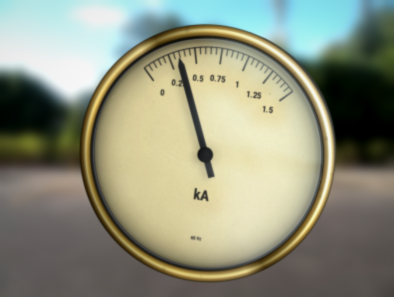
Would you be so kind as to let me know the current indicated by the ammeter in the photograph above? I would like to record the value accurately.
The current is 0.35 kA
